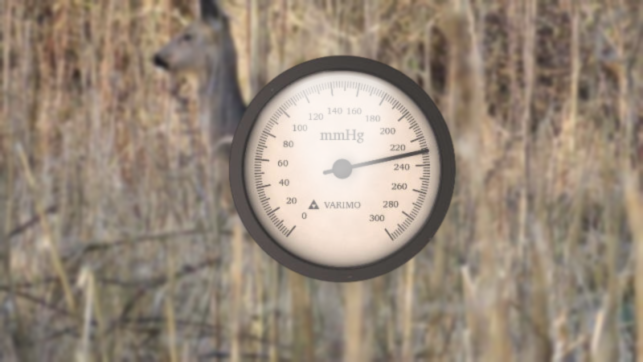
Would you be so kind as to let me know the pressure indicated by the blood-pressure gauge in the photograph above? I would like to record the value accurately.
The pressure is 230 mmHg
